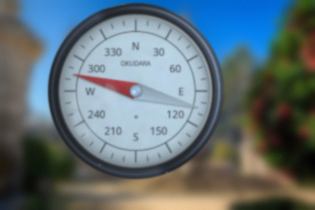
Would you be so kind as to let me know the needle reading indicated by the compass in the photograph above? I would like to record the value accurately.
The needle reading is 285 °
